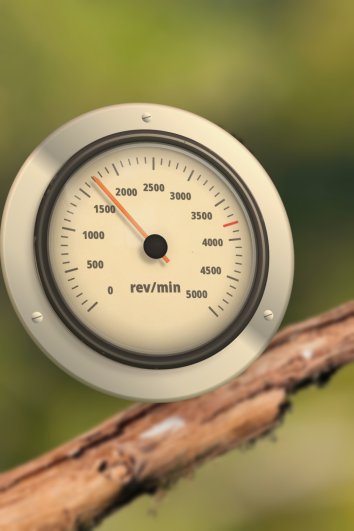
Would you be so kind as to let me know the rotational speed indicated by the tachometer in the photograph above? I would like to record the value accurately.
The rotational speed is 1700 rpm
